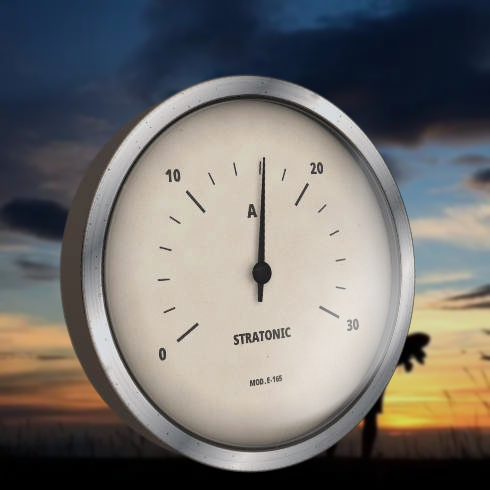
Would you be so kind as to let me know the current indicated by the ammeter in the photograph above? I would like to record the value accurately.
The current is 16 A
